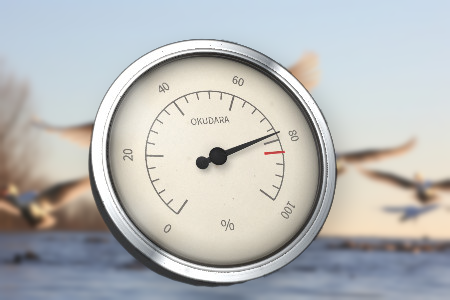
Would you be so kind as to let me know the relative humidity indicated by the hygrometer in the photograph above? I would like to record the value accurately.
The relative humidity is 78 %
